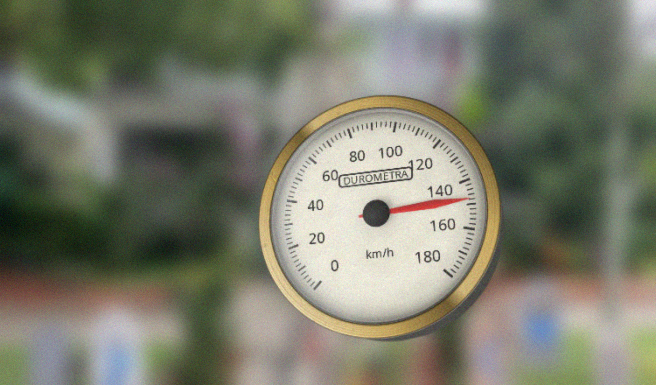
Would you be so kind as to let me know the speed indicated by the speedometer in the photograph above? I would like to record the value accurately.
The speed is 148 km/h
